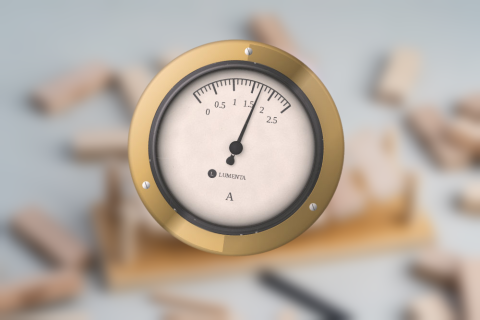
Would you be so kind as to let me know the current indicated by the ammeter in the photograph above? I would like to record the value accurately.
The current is 1.7 A
